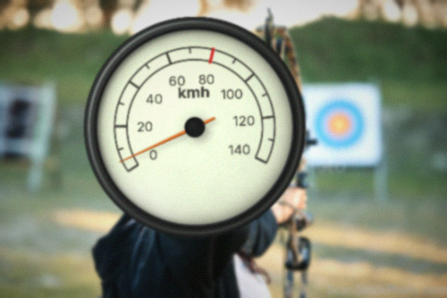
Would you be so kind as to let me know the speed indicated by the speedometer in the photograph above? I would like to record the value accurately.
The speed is 5 km/h
